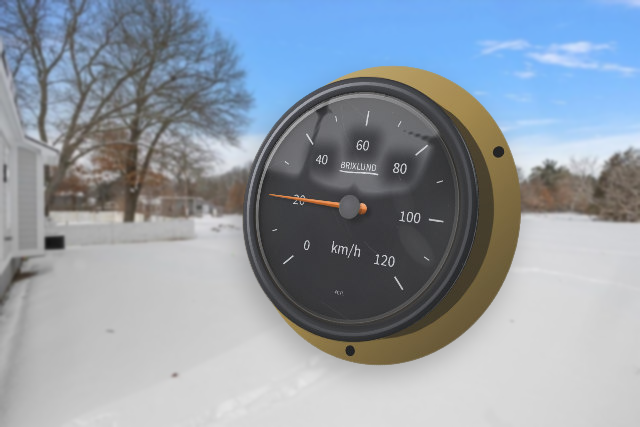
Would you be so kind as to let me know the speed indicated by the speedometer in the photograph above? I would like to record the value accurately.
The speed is 20 km/h
